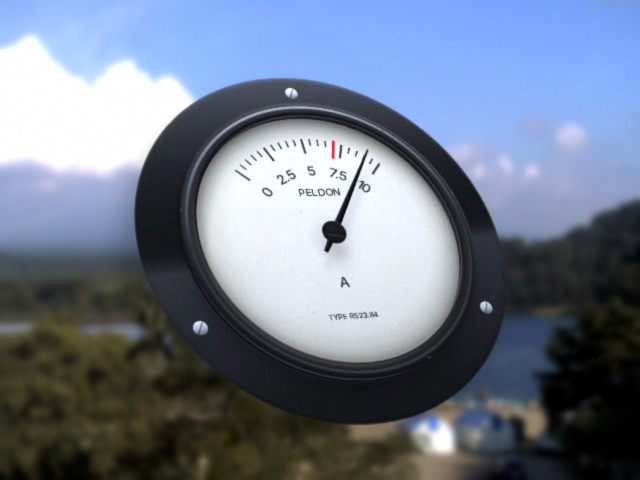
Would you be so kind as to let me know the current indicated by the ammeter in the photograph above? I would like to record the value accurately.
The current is 9 A
